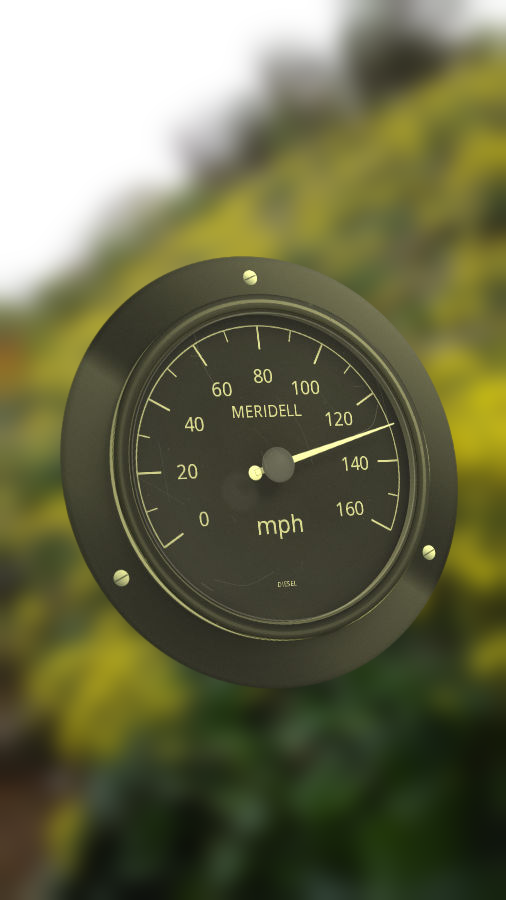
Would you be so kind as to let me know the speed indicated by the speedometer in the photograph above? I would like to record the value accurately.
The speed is 130 mph
